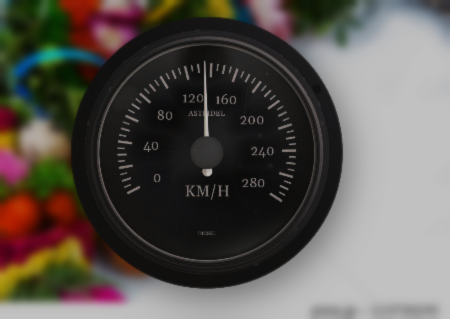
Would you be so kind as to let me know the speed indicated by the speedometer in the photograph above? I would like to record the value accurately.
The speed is 135 km/h
